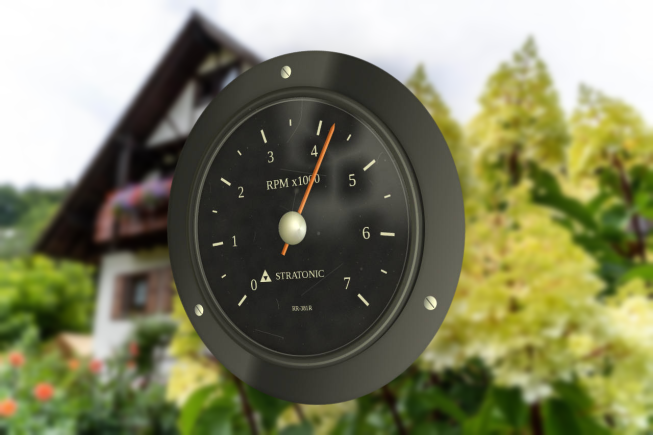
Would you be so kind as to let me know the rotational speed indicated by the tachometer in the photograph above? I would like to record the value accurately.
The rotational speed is 4250 rpm
